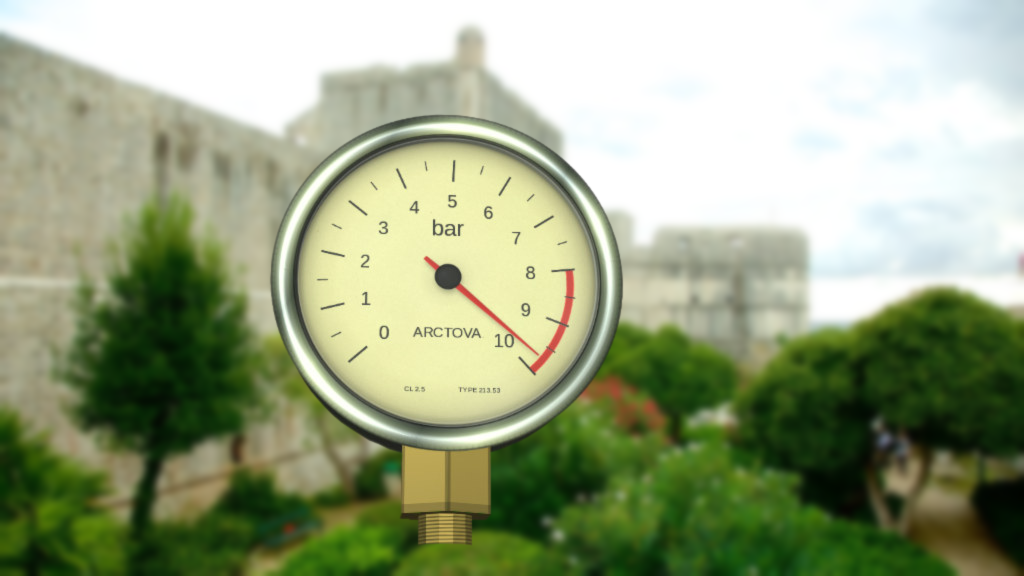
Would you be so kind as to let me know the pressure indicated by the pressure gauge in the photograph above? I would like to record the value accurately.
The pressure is 9.75 bar
